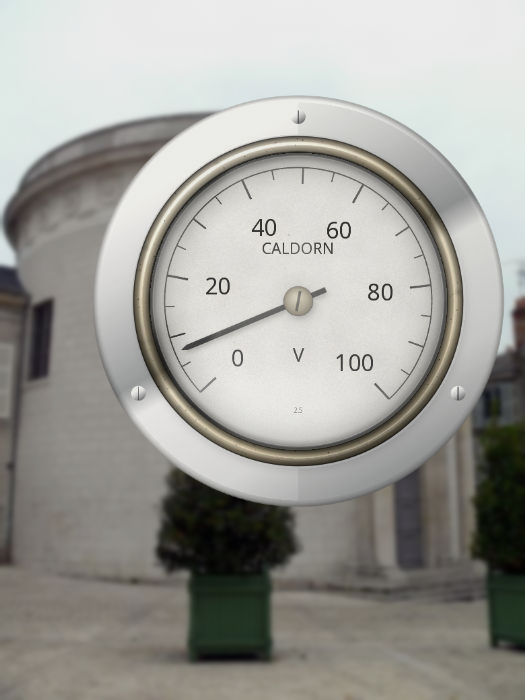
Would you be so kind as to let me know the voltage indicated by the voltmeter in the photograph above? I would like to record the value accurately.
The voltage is 7.5 V
